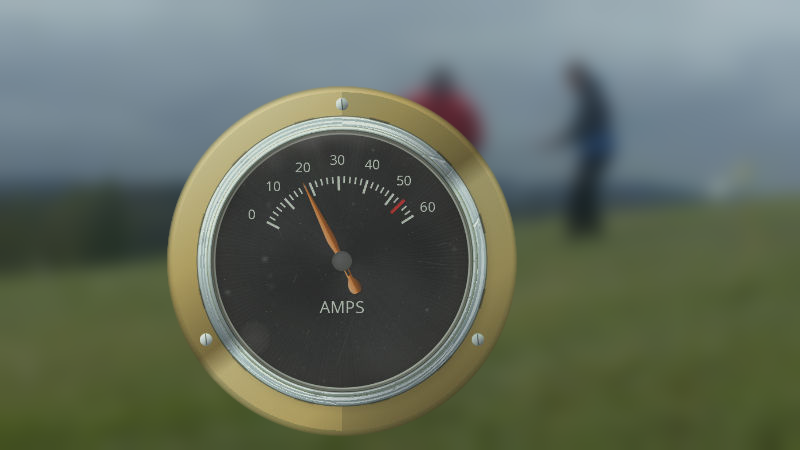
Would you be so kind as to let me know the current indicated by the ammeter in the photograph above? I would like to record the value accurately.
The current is 18 A
